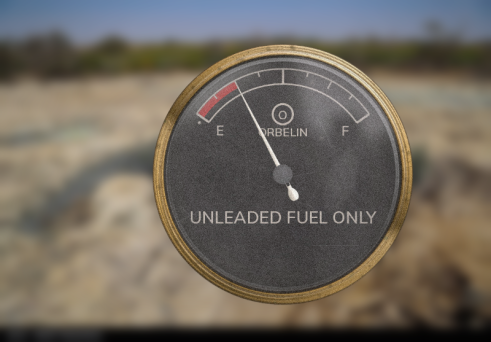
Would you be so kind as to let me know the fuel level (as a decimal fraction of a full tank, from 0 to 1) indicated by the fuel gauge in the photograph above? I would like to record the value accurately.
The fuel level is 0.25
